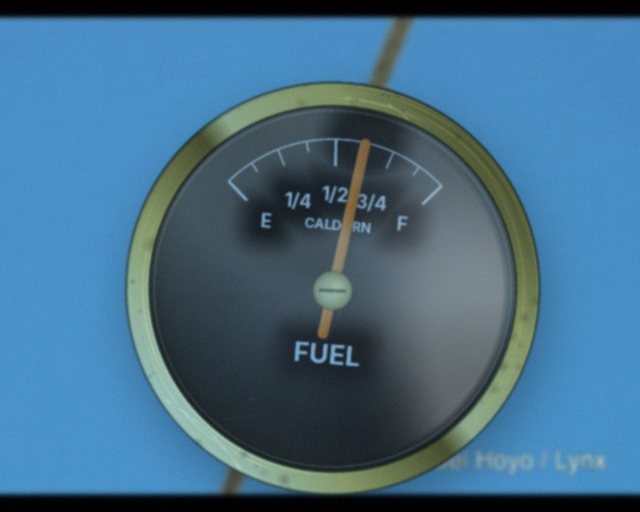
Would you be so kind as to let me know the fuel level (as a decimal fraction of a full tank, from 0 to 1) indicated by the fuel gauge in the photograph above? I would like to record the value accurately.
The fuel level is 0.625
